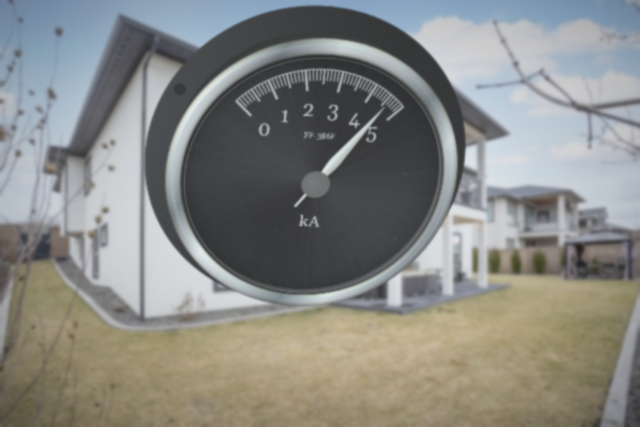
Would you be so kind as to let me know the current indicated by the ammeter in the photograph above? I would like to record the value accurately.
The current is 4.5 kA
